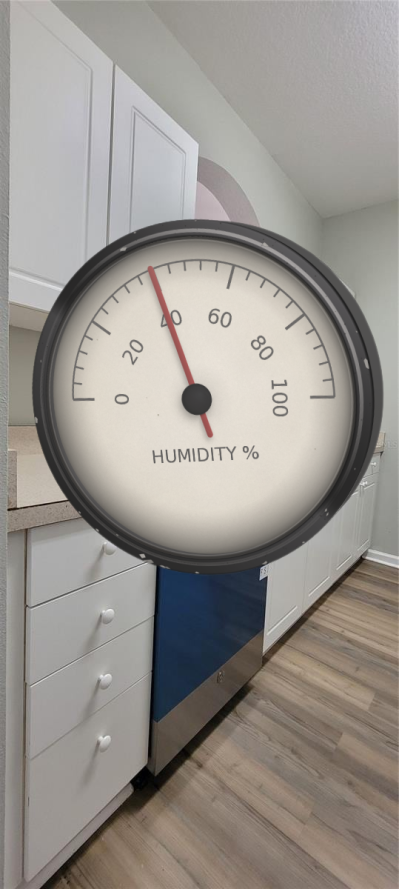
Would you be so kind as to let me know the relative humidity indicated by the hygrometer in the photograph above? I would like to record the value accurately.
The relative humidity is 40 %
